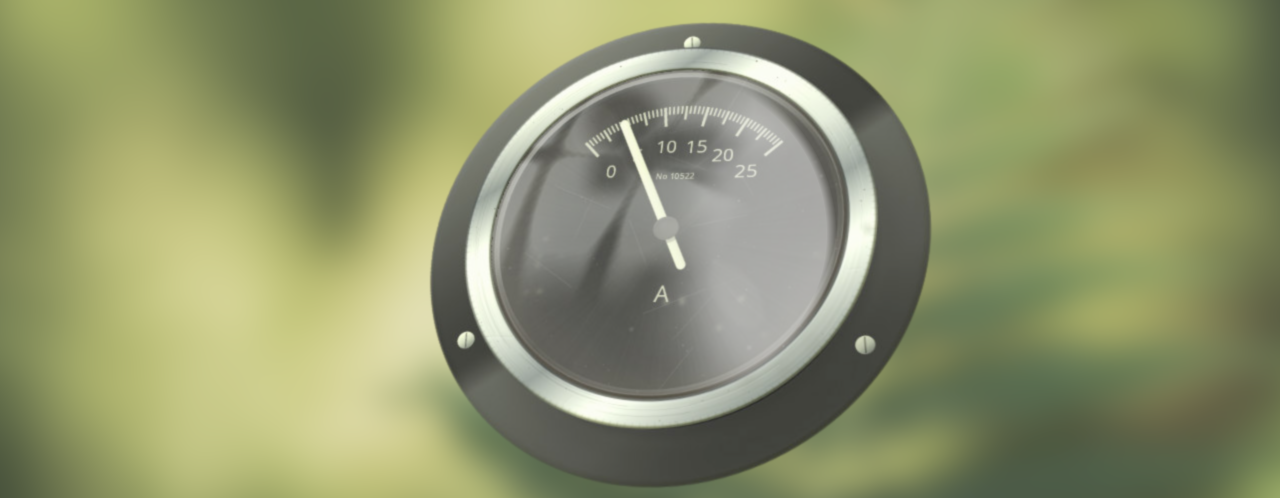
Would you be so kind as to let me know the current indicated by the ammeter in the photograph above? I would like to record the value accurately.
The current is 5 A
